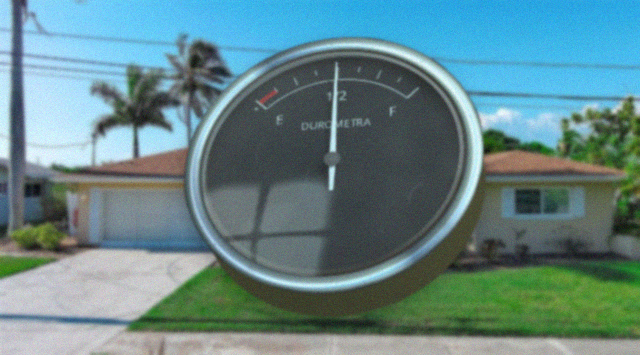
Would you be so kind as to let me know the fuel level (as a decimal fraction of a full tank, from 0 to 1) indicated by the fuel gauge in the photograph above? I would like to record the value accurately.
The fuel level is 0.5
